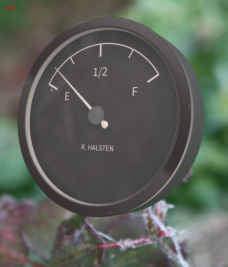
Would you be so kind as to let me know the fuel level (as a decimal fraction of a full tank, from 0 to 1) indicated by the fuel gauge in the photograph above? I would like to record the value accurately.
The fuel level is 0.125
